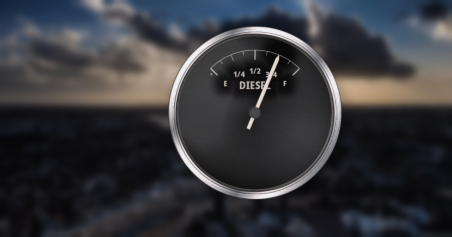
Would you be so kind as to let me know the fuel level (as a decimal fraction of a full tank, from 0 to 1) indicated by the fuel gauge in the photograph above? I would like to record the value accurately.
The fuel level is 0.75
